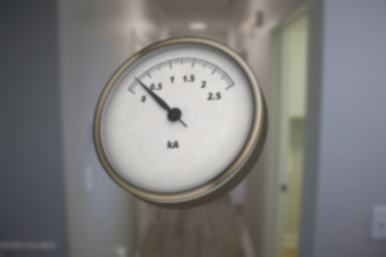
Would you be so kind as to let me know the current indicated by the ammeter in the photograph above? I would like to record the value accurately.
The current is 0.25 kA
